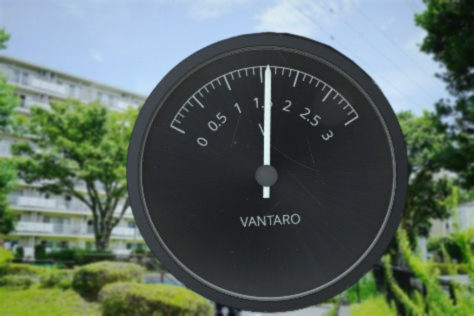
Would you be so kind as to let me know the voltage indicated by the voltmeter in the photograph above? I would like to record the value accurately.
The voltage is 1.6 V
